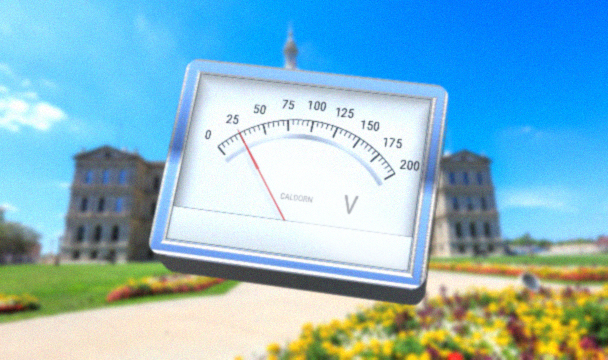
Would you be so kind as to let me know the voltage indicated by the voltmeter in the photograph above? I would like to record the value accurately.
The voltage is 25 V
